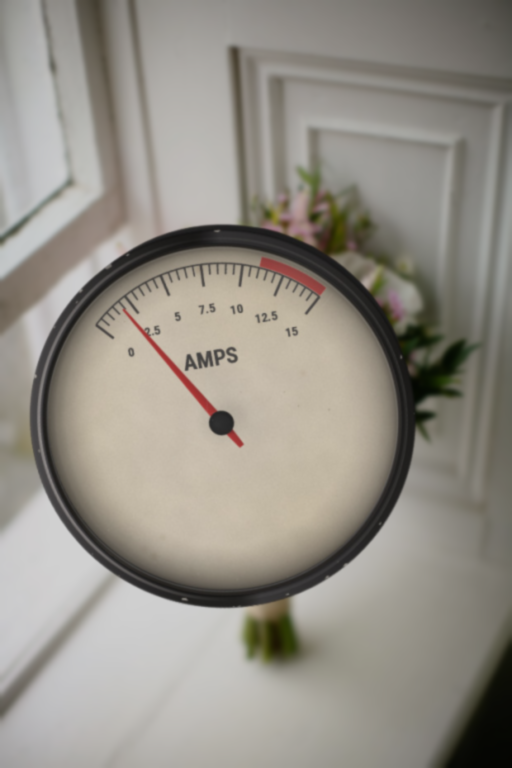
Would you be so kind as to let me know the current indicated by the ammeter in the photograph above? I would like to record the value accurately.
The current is 2 A
